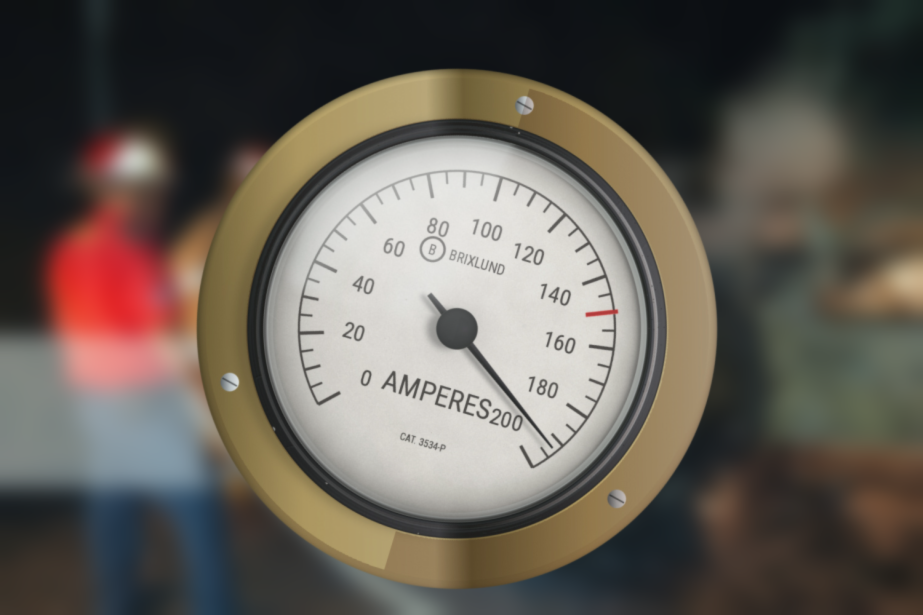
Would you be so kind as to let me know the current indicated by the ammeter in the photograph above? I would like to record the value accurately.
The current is 192.5 A
